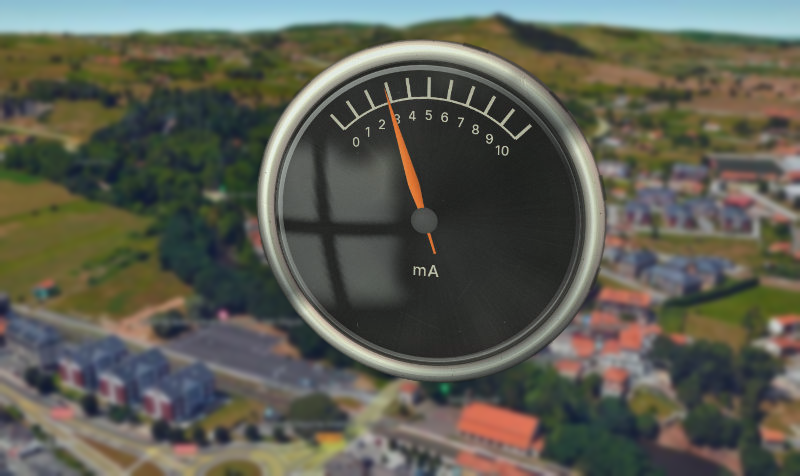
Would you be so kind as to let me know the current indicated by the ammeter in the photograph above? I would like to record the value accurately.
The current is 3 mA
